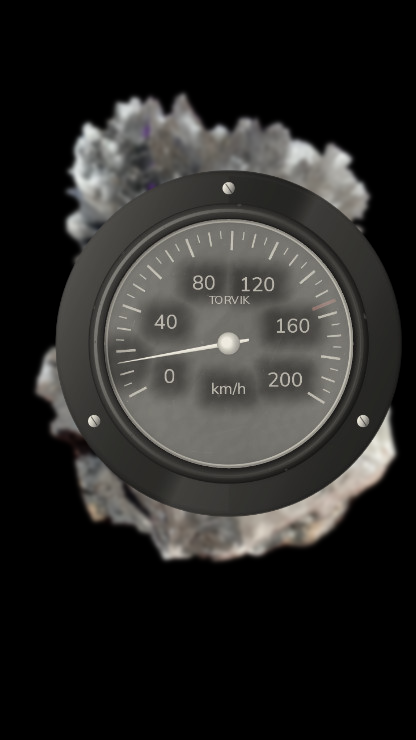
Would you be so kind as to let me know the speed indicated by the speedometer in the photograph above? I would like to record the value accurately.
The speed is 15 km/h
